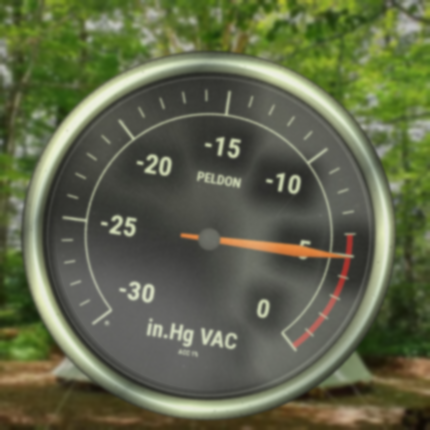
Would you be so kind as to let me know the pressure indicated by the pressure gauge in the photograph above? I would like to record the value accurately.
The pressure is -5 inHg
